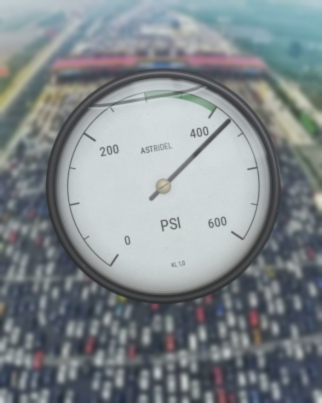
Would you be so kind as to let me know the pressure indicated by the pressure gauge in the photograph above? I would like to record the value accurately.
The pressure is 425 psi
